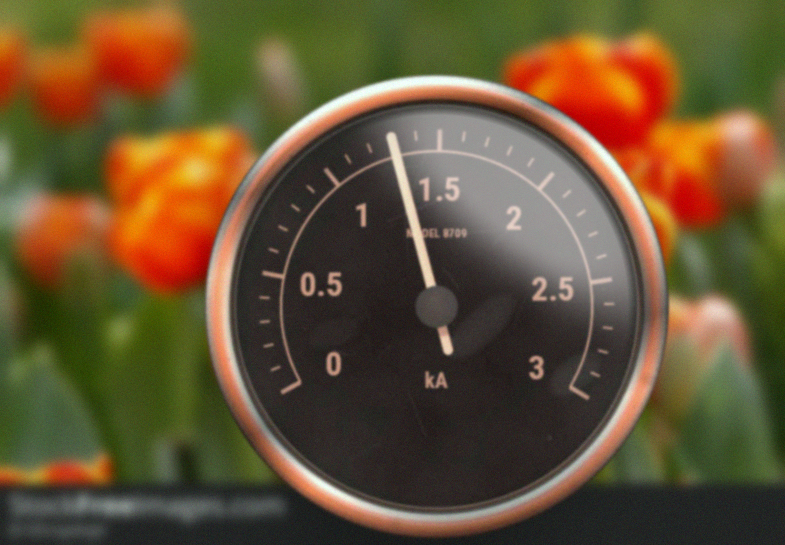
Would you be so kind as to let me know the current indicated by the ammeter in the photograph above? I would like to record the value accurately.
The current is 1.3 kA
